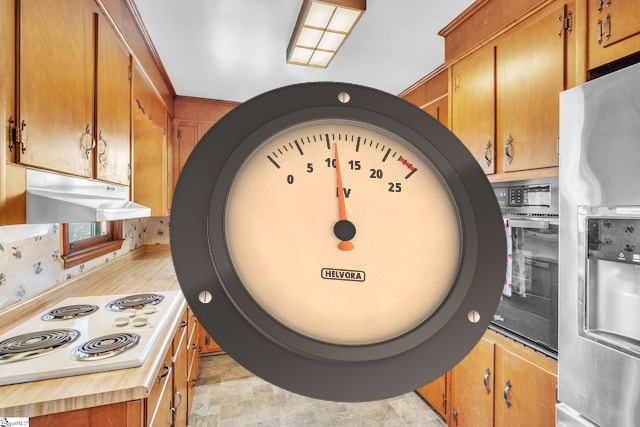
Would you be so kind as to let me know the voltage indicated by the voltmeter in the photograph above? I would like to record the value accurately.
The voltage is 11 kV
